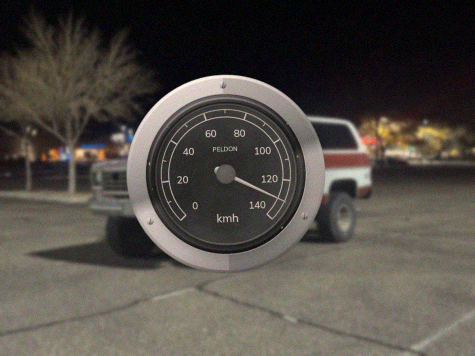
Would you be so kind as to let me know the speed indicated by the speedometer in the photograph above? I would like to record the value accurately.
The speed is 130 km/h
